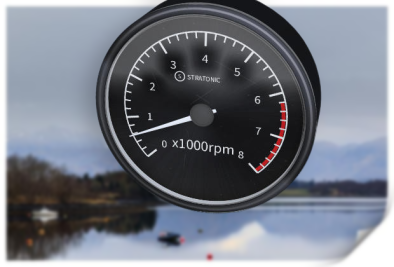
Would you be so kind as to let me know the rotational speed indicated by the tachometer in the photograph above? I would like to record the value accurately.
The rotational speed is 600 rpm
